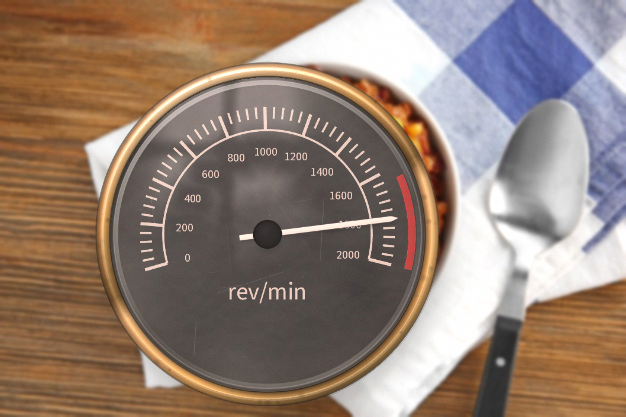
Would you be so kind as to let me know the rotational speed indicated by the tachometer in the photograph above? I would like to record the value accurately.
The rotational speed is 1800 rpm
